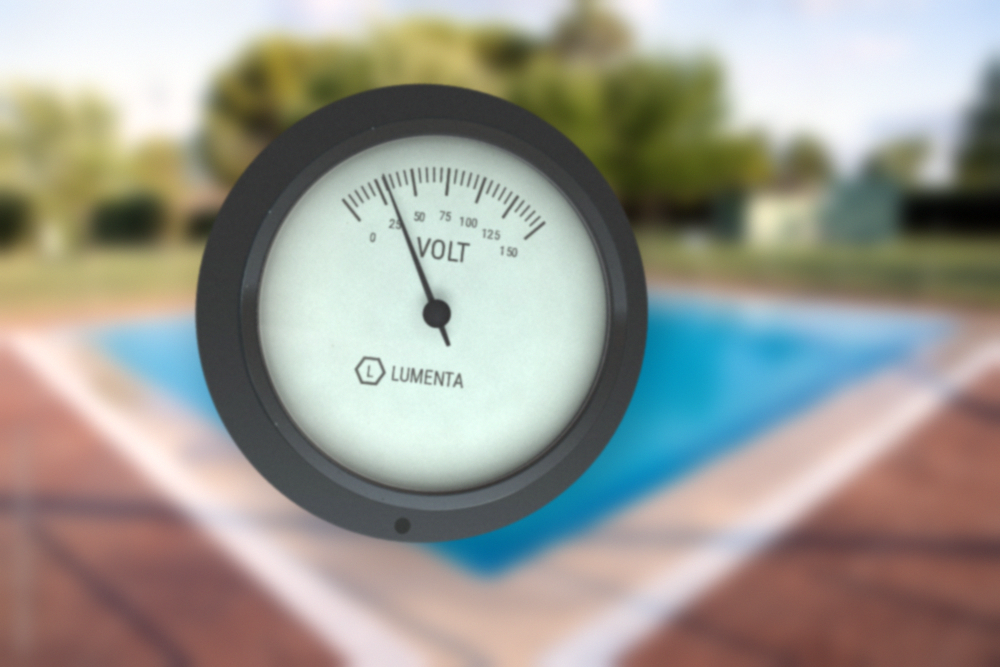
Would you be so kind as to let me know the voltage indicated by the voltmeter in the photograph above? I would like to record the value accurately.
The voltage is 30 V
